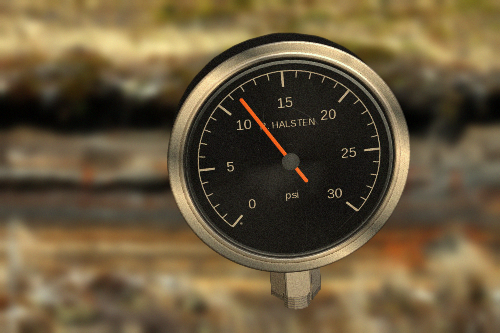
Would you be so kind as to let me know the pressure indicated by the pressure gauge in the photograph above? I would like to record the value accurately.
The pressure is 11.5 psi
